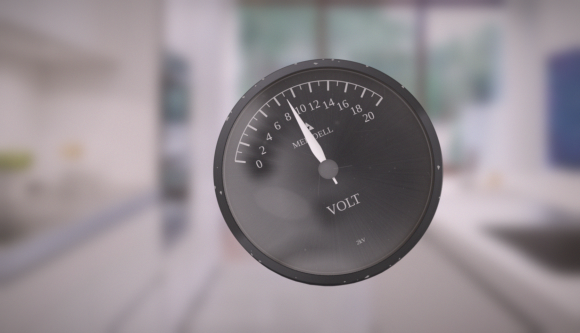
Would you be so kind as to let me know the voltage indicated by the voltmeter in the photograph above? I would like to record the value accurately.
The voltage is 9 V
